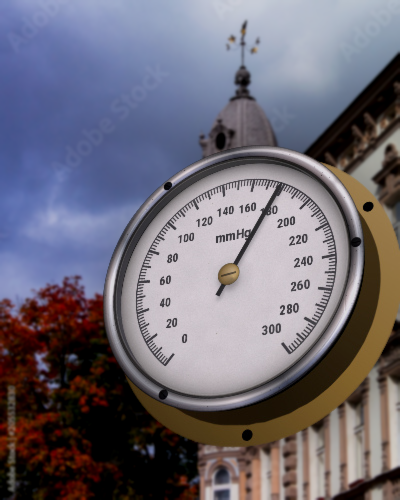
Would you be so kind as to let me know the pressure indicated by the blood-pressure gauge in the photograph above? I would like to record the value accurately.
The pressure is 180 mmHg
